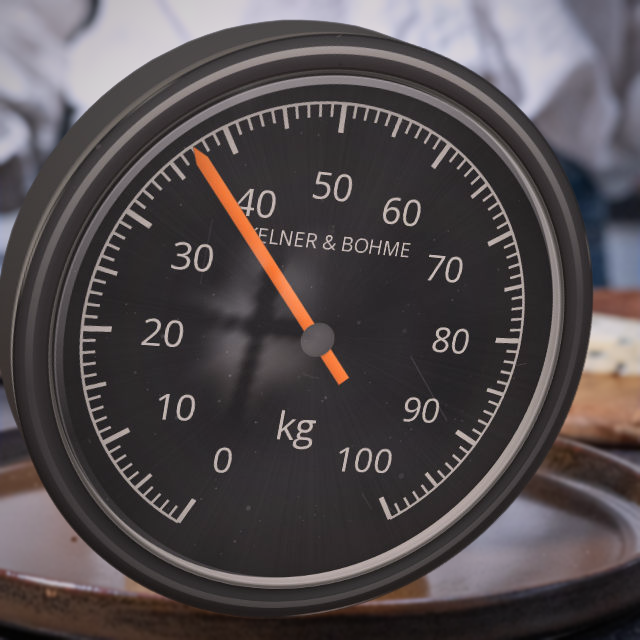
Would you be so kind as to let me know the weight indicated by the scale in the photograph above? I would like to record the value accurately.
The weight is 37 kg
